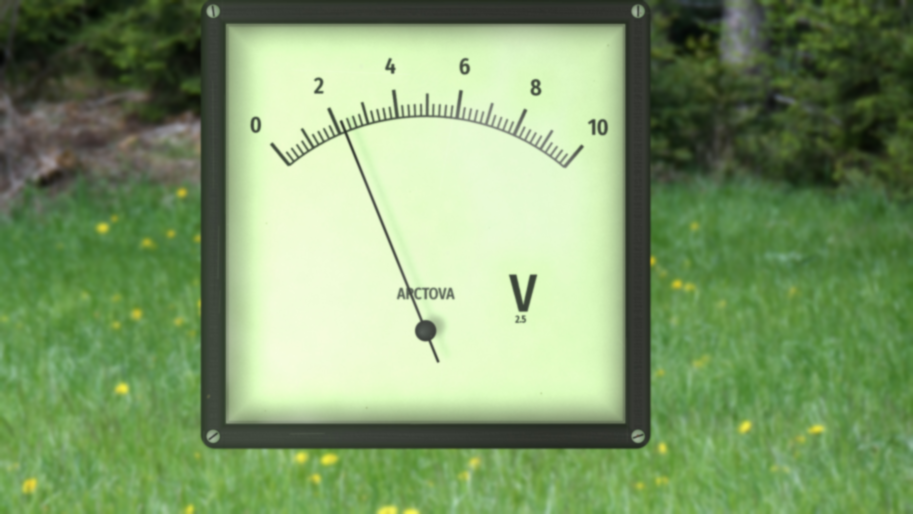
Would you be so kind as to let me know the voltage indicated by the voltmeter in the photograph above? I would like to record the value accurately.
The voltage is 2.2 V
